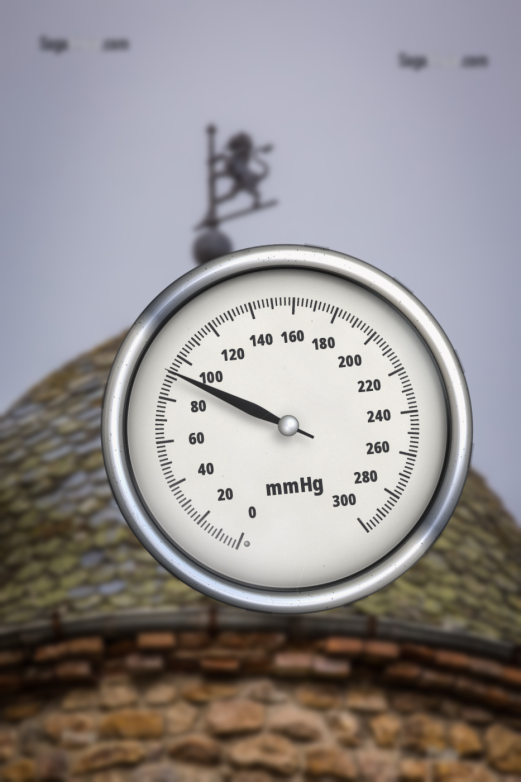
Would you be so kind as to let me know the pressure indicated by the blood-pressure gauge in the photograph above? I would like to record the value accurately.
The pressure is 92 mmHg
